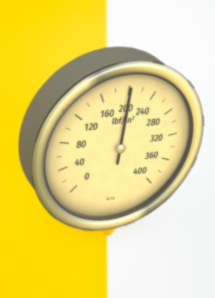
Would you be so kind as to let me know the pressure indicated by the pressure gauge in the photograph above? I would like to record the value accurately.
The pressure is 200 psi
